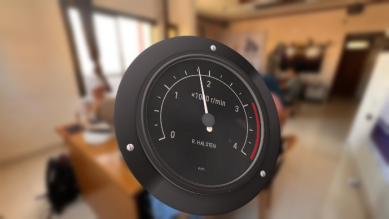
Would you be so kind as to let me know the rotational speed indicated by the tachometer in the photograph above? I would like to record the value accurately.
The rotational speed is 1750 rpm
